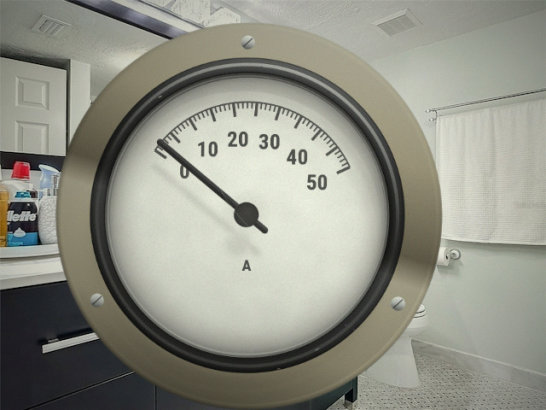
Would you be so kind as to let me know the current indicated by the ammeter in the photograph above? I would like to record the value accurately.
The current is 2 A
